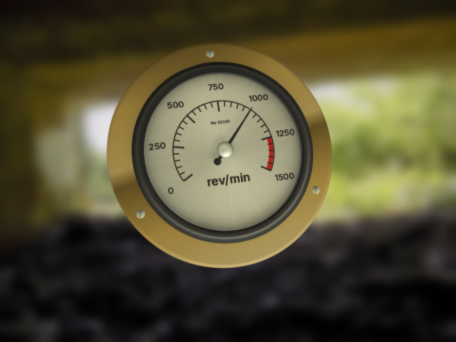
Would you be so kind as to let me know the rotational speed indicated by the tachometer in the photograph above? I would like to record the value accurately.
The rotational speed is 1000 rpm
